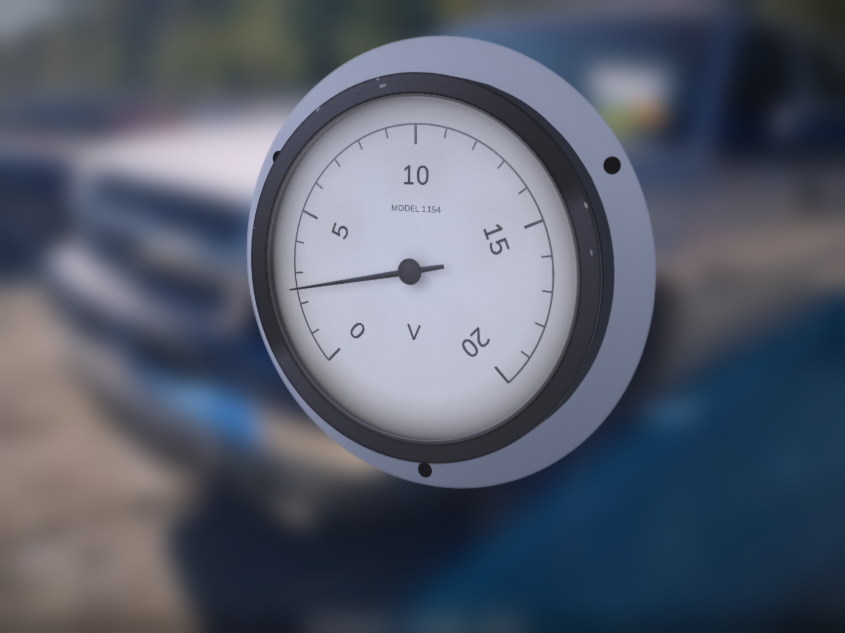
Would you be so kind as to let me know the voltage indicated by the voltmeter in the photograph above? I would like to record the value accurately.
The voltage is 2.5 V
